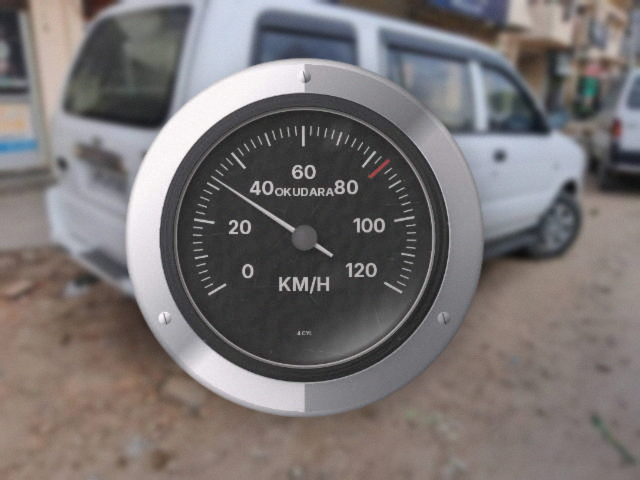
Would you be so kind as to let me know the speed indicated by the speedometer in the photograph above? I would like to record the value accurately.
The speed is 32 km/h
